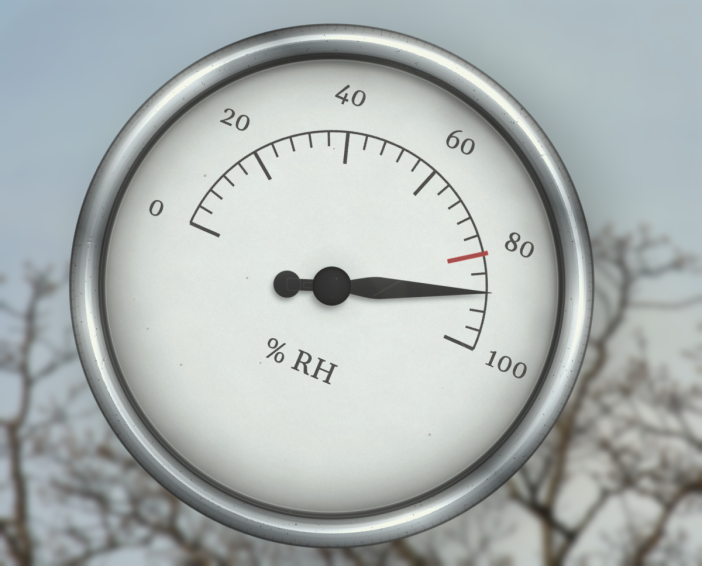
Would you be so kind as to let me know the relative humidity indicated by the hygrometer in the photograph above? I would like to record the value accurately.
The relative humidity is 88 %
